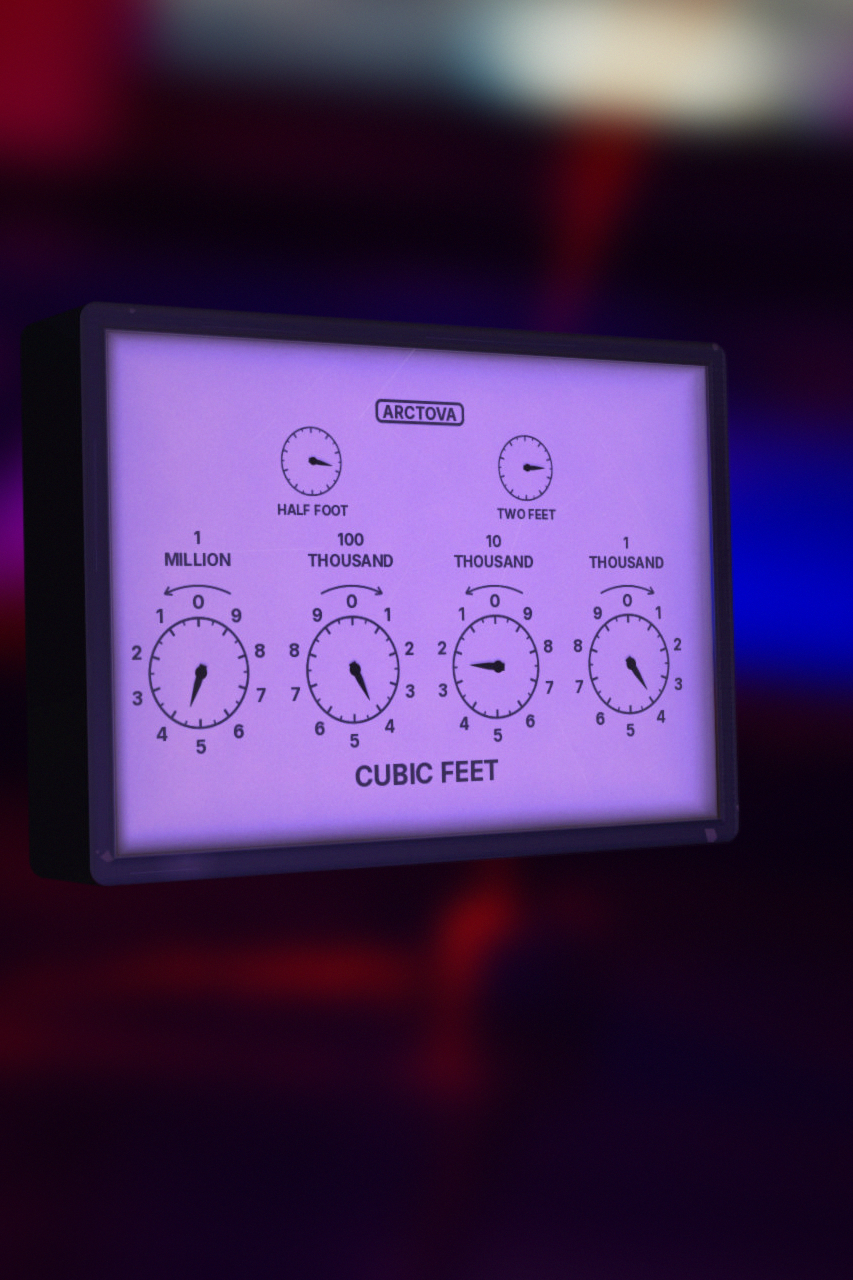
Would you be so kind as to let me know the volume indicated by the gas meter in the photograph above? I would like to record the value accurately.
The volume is 442400 ft³
